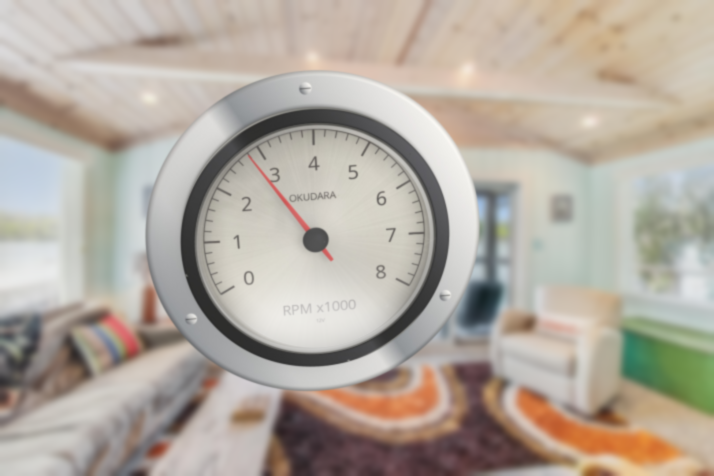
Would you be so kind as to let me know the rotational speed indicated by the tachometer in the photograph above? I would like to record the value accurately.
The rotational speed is 2800 rpm
